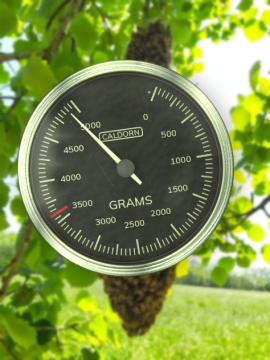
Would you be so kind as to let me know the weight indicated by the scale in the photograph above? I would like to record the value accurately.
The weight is 4900 g
